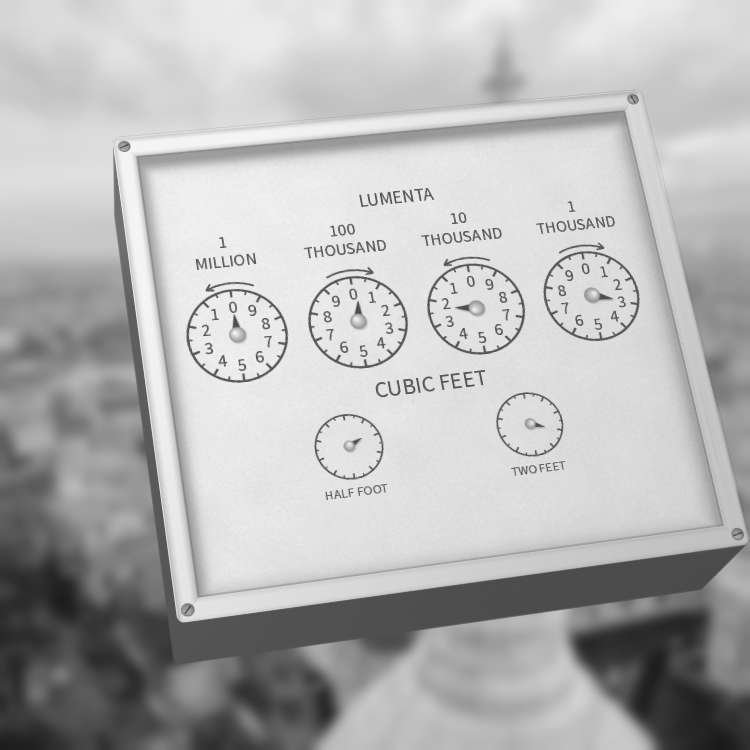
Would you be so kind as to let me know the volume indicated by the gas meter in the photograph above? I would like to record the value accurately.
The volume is 2300 ft³
